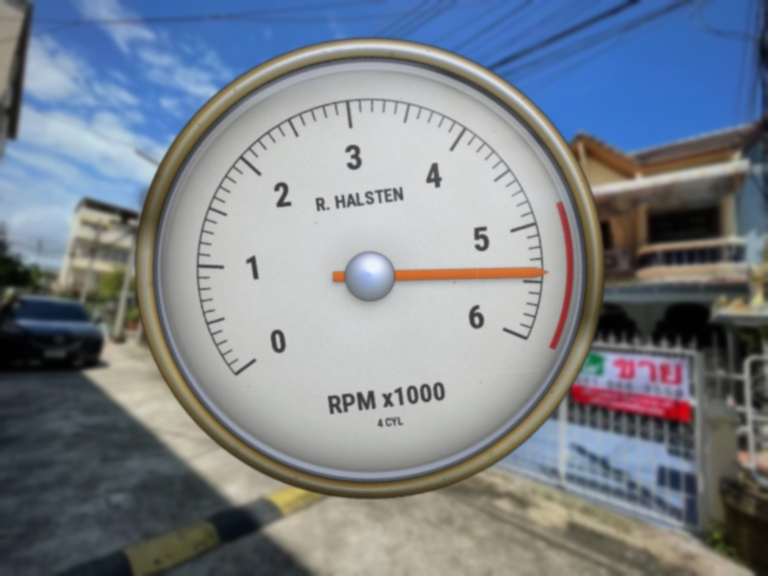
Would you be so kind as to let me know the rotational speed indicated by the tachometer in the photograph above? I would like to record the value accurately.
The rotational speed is 5400 rpm
